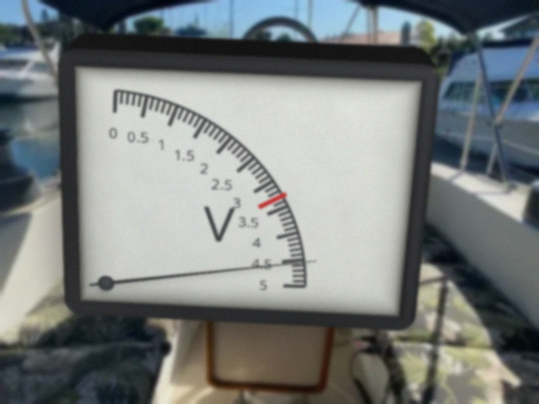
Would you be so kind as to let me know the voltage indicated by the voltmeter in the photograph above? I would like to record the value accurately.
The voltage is 4.5 V
